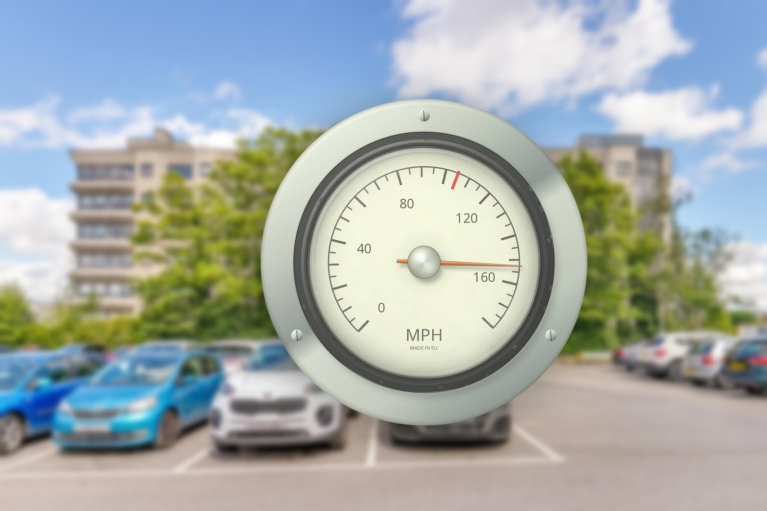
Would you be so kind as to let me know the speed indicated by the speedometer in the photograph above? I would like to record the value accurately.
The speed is 152.5 mph
